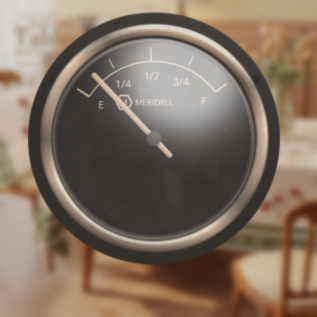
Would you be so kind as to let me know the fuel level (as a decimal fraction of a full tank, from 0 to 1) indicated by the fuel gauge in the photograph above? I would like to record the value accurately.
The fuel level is 0.125
